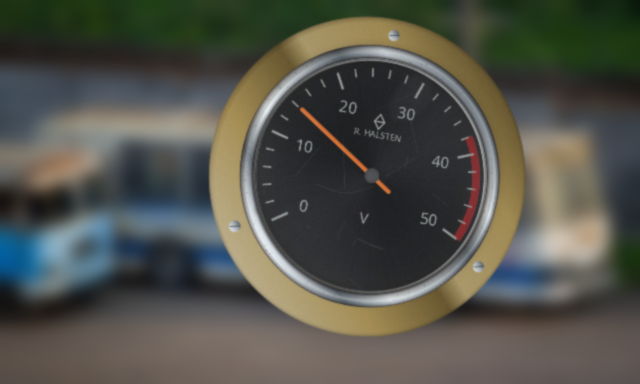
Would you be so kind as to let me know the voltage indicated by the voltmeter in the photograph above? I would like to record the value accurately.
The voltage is 14 V
